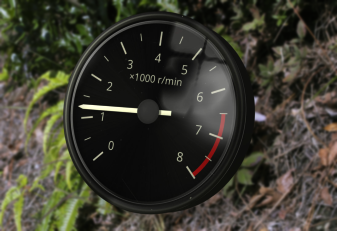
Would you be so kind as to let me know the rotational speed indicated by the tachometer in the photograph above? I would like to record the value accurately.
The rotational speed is 1250 rpm
